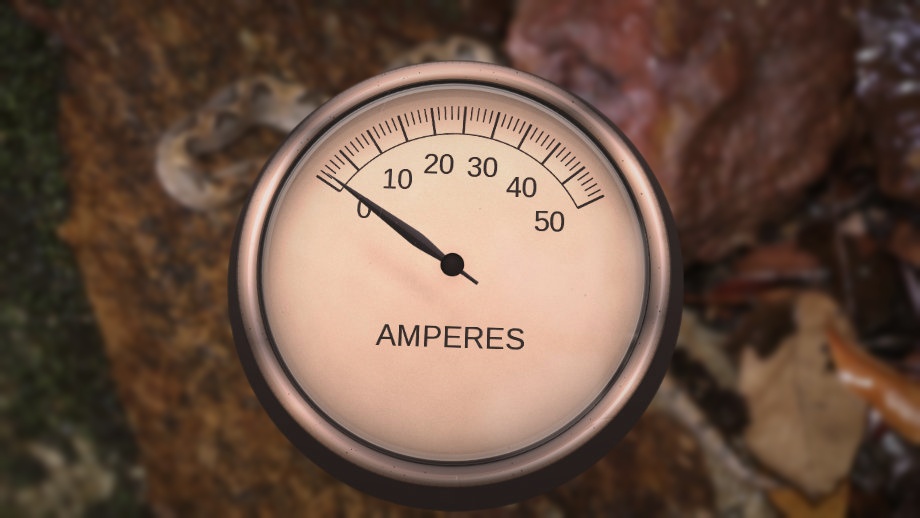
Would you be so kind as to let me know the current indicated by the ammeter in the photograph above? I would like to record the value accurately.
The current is 1 A
